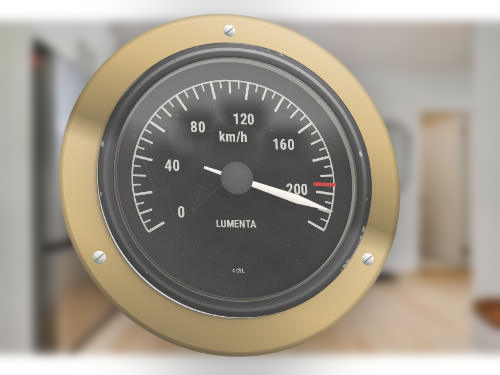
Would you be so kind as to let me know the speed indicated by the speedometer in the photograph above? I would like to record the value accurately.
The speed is 210 km/h
